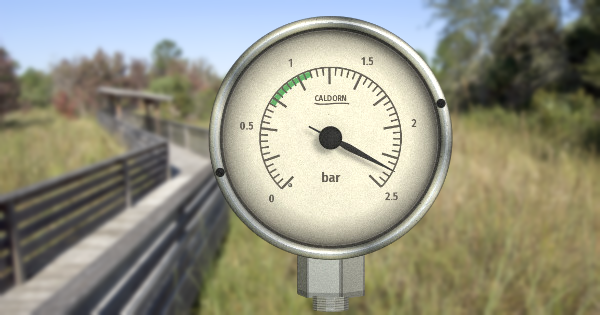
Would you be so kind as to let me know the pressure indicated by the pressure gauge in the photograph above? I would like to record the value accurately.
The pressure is 2.35 bar
